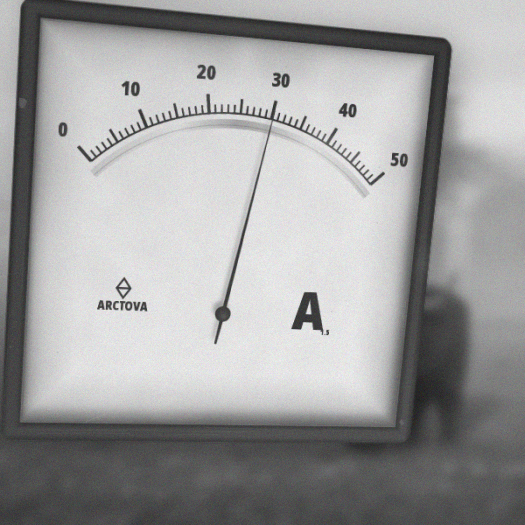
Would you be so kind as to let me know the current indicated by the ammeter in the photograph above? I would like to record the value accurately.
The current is 30 A
